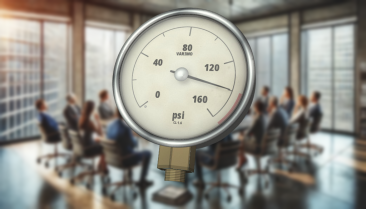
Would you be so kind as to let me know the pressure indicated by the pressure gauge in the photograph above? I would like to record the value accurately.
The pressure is 140 psi
